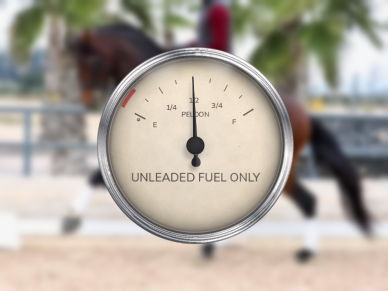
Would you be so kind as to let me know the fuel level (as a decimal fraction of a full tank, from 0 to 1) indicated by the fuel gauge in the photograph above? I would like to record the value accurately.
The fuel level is 0.5
